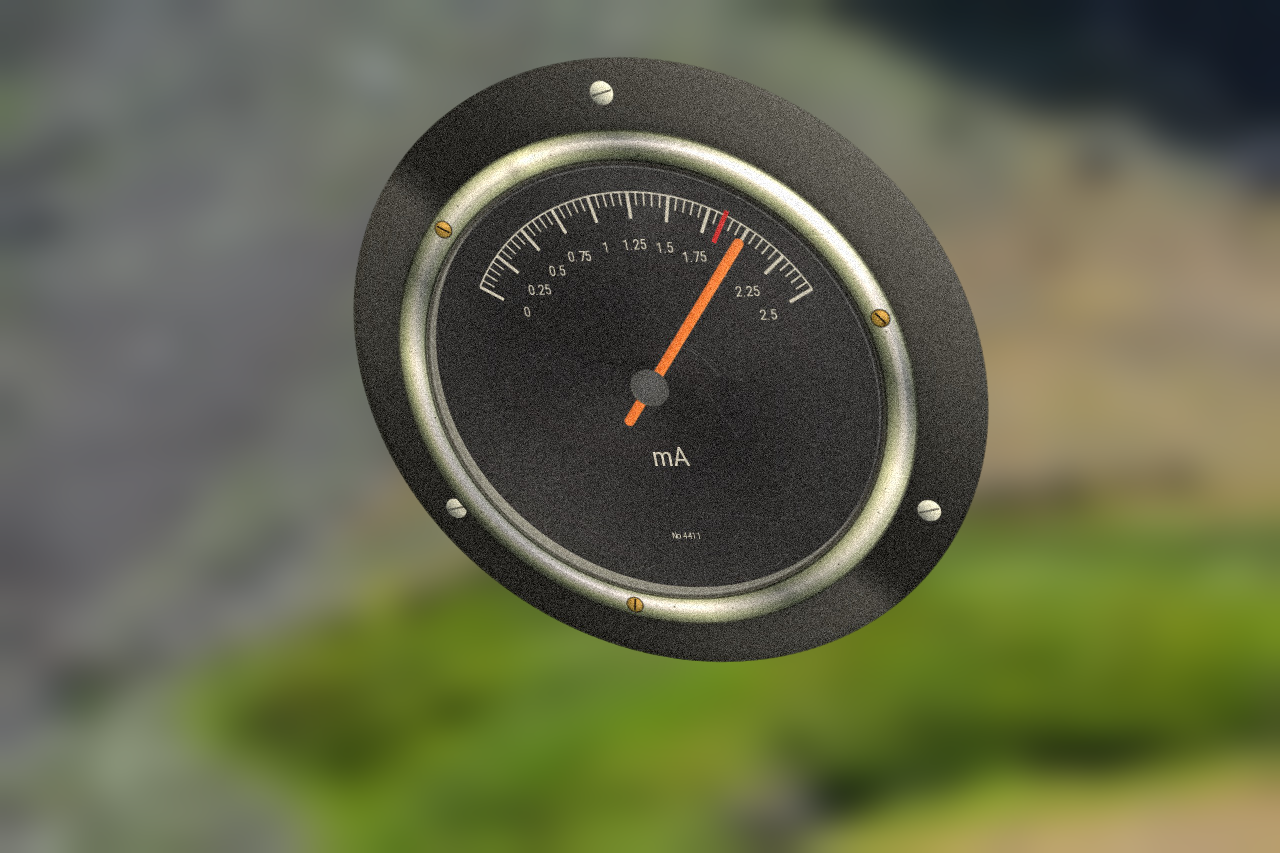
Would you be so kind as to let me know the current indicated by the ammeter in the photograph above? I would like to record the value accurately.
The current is 2 mA
